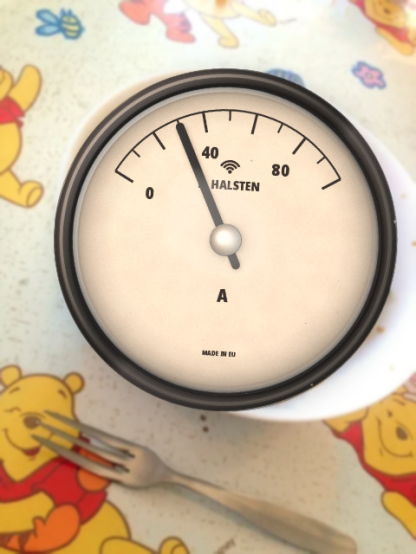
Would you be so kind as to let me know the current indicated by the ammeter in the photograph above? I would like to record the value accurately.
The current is 30 A
